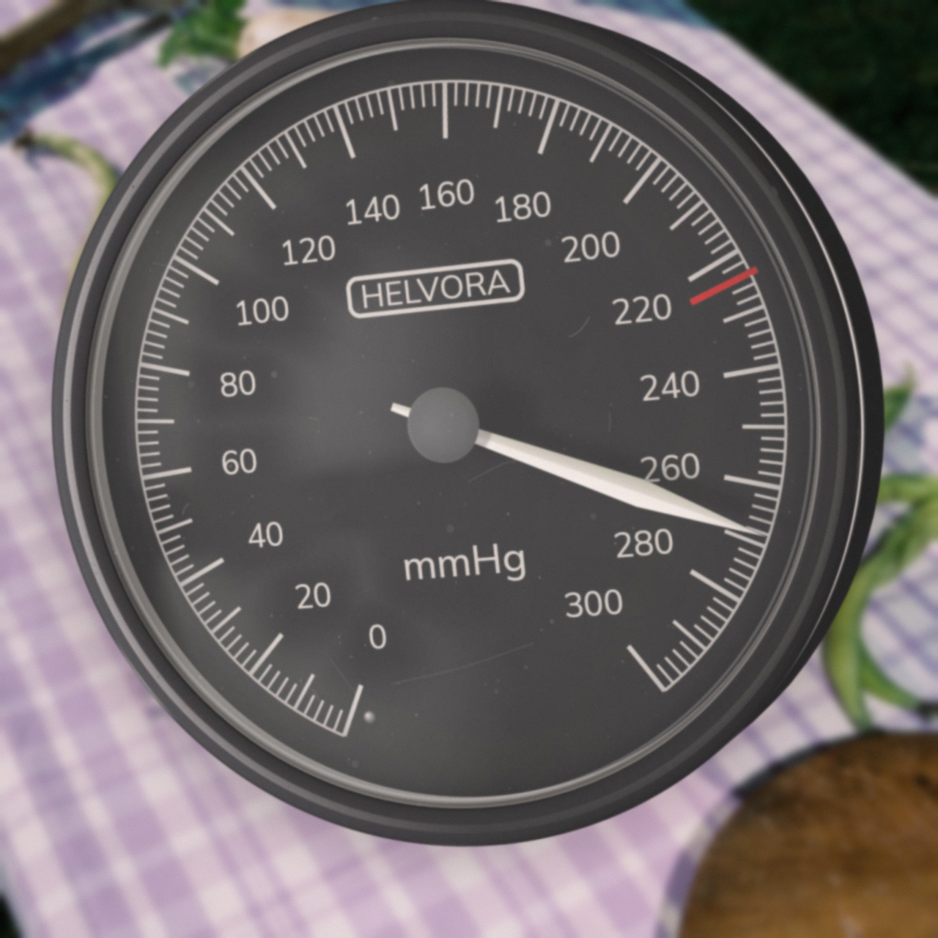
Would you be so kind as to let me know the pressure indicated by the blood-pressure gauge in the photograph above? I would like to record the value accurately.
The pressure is 268 mmHg
